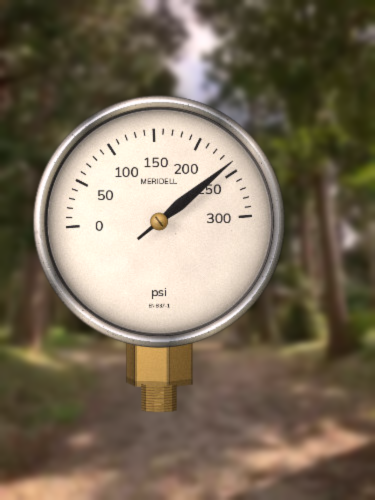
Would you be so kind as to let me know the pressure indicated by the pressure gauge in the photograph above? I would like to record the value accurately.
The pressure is 240 psi
